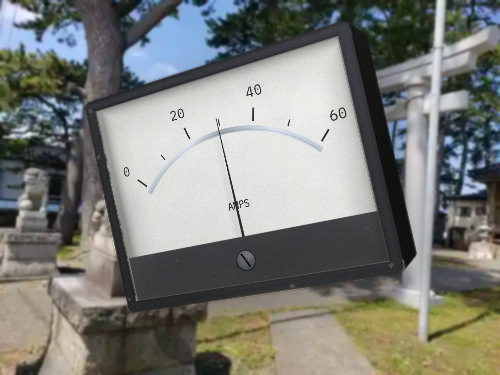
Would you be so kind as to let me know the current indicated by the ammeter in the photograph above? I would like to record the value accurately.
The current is 30 A
